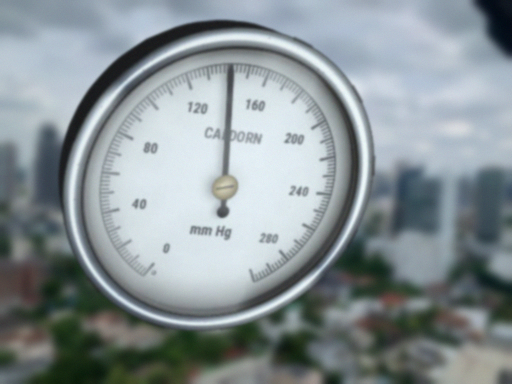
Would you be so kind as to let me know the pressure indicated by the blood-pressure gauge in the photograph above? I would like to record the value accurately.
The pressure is 140 mmHg
